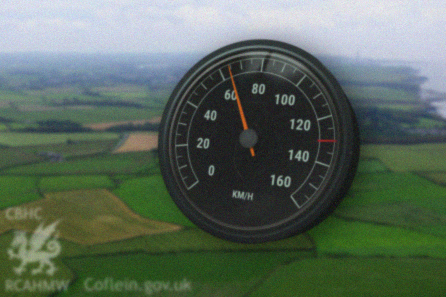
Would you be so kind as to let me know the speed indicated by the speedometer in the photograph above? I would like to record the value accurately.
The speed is 65 km/h
